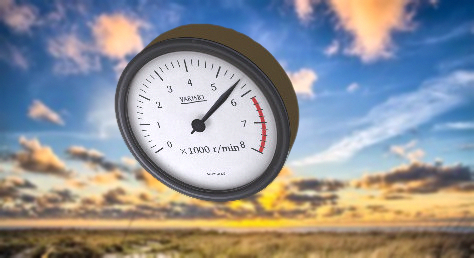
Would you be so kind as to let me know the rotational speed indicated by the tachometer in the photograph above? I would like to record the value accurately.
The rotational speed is 5600 rpm
